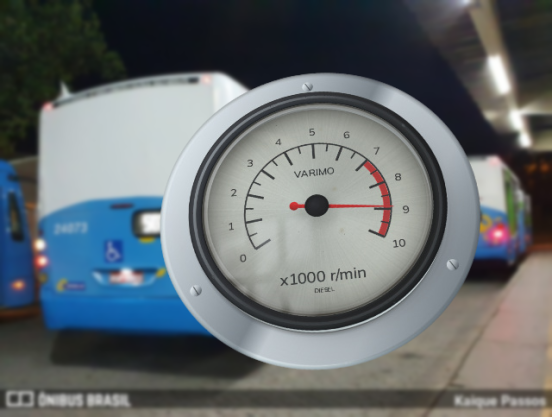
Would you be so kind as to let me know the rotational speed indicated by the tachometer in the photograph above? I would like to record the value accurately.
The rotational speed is 9000 rpm
